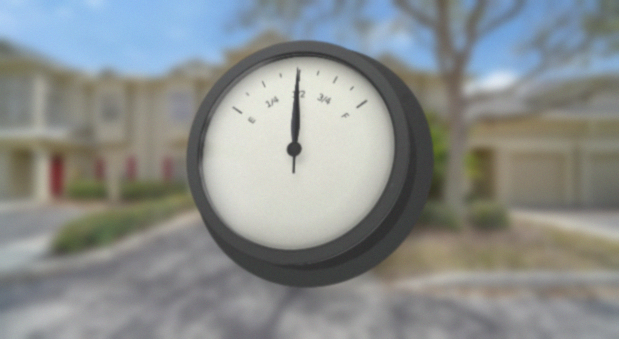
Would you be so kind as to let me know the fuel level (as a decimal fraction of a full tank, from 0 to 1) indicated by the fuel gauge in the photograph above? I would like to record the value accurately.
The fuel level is 0.5
